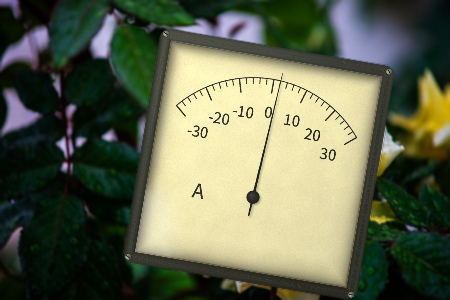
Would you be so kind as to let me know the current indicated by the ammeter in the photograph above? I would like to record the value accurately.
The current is 2 A
